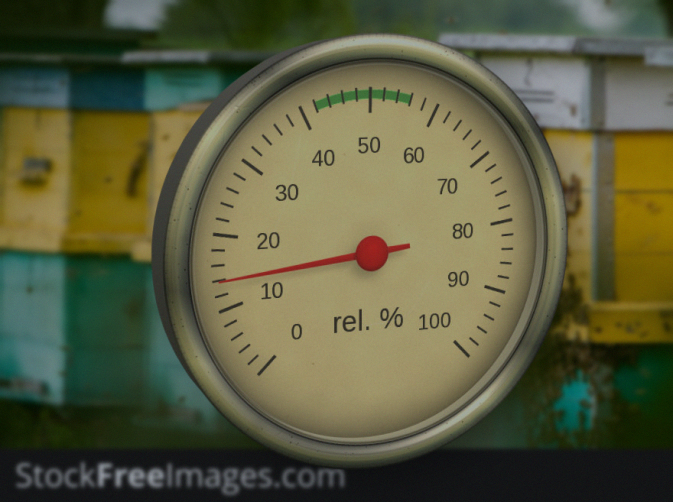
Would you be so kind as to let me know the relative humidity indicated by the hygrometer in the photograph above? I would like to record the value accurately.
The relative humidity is 14 %
